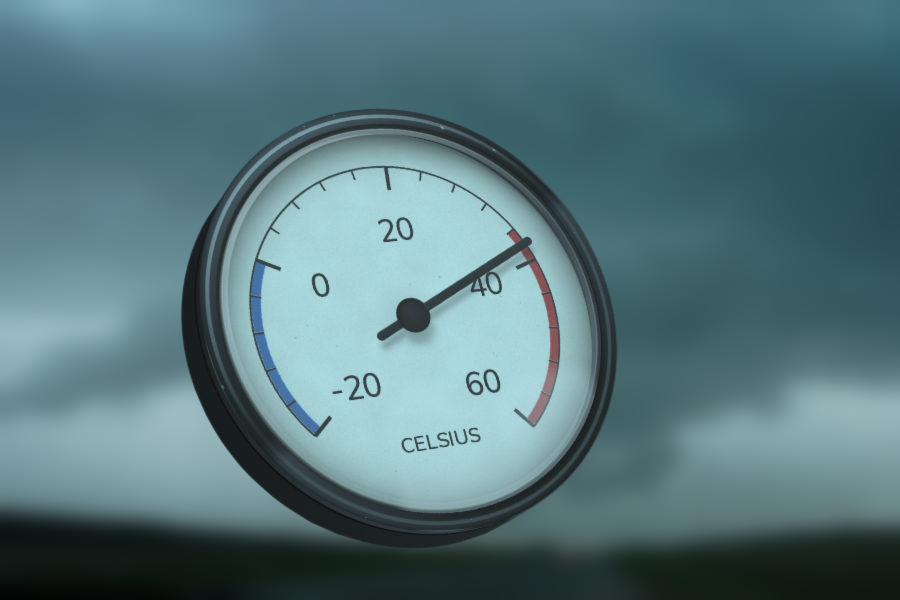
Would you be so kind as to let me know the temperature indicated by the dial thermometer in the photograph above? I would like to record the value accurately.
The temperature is 38 °C
